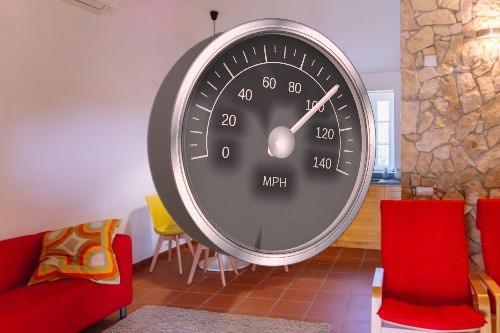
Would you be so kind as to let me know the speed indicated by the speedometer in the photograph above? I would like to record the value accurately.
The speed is 100 mph
